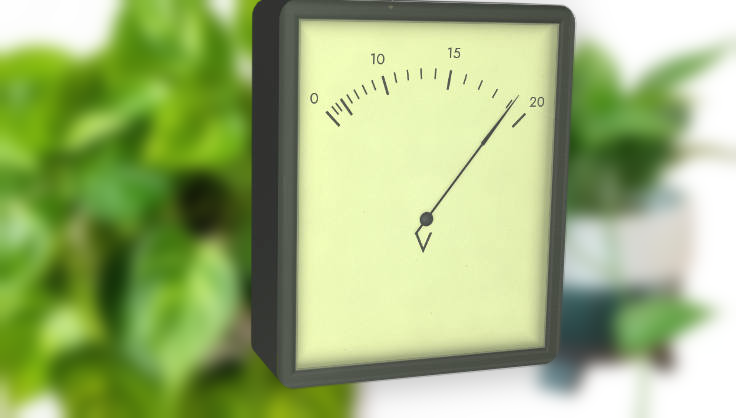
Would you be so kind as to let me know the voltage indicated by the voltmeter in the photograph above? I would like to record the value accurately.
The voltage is 19 V
